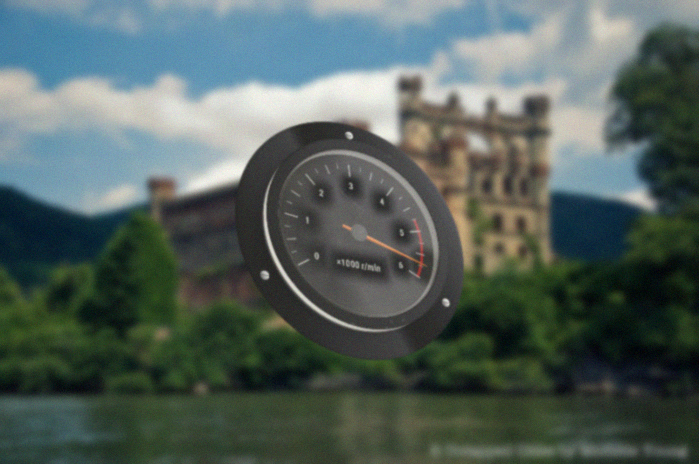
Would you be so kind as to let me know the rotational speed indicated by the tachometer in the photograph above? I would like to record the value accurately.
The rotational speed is 5750 rpm
